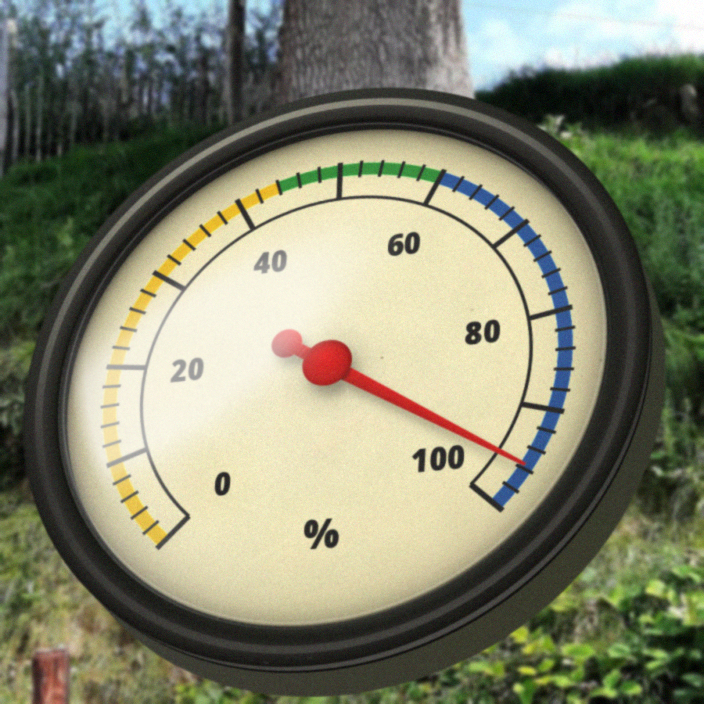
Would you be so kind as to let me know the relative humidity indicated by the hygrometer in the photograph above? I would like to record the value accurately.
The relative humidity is 96 %
